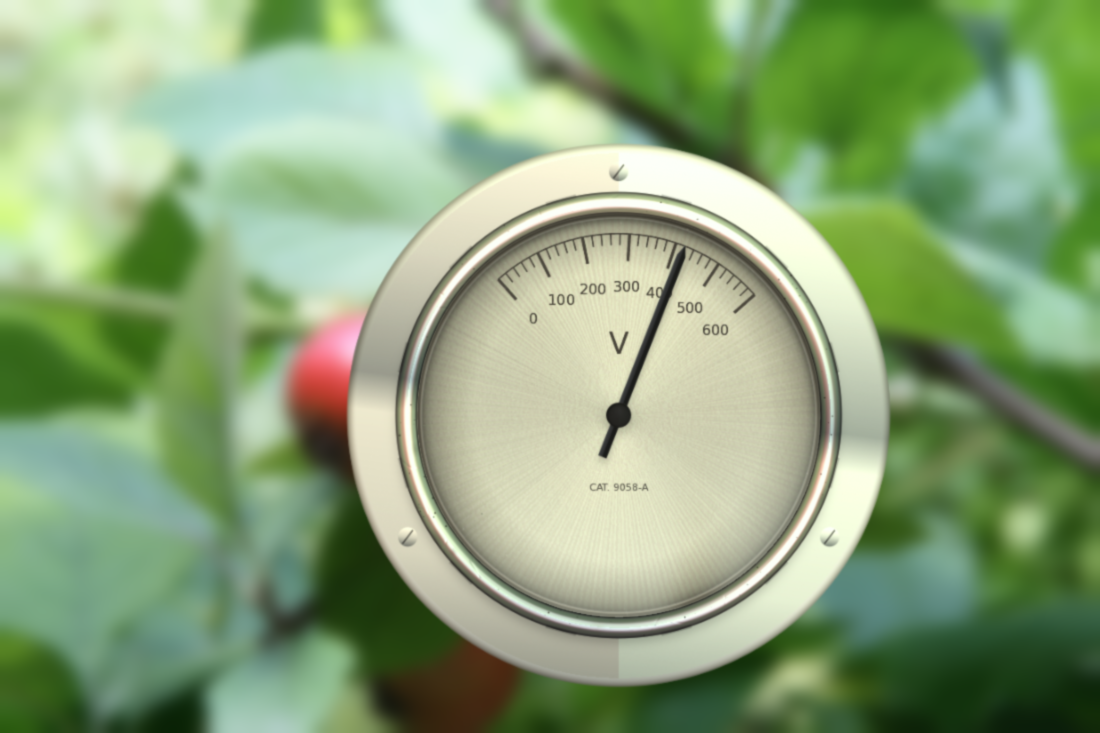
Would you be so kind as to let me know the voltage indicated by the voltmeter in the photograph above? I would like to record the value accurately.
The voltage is 420 V
